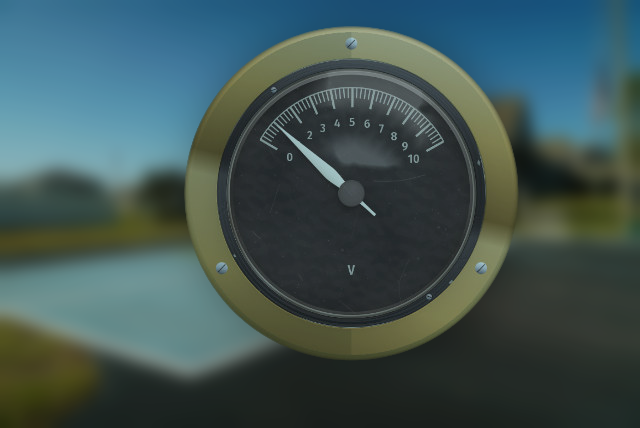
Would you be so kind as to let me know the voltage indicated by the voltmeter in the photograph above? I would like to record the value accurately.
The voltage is 1 V
